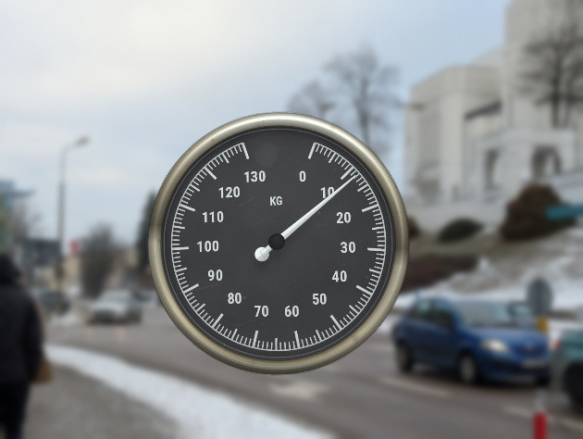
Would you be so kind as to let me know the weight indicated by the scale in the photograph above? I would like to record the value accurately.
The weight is 12 kg
